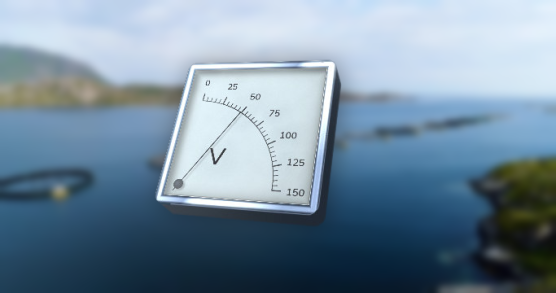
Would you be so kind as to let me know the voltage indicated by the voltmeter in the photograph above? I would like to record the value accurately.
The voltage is 50 V
